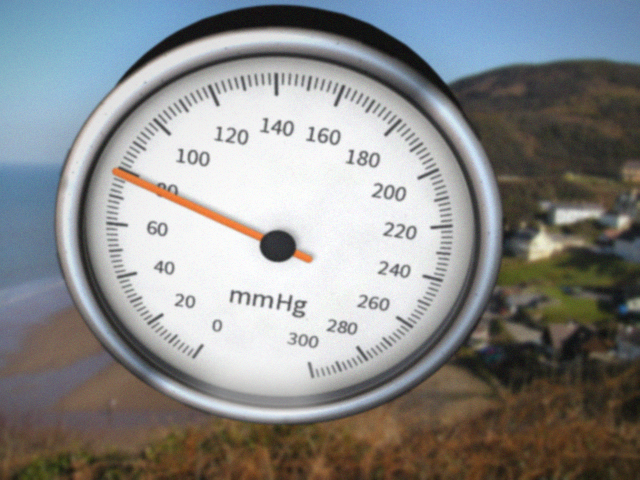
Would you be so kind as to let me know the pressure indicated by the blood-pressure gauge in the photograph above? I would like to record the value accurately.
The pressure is 80 mmHg
